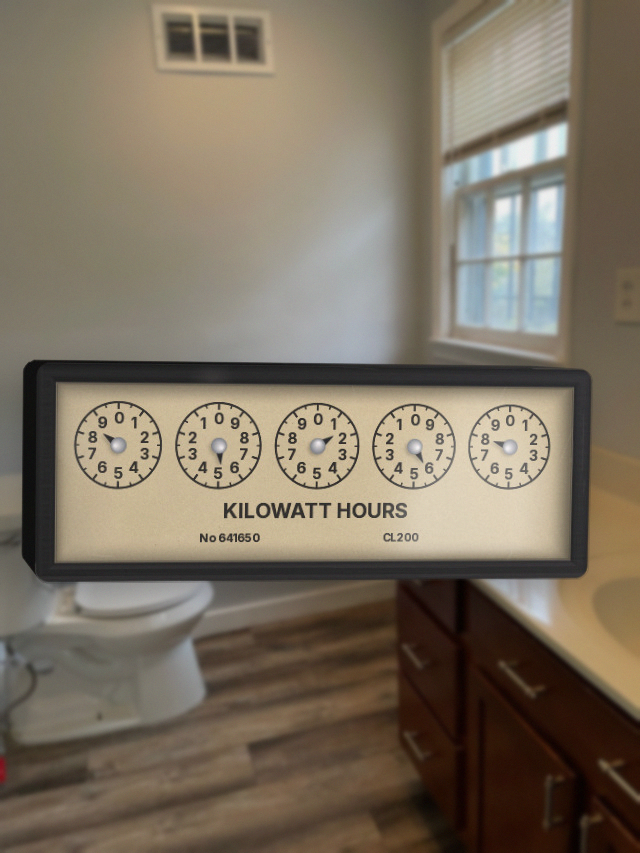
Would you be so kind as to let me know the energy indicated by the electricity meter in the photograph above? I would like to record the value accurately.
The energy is 85158 kWh
